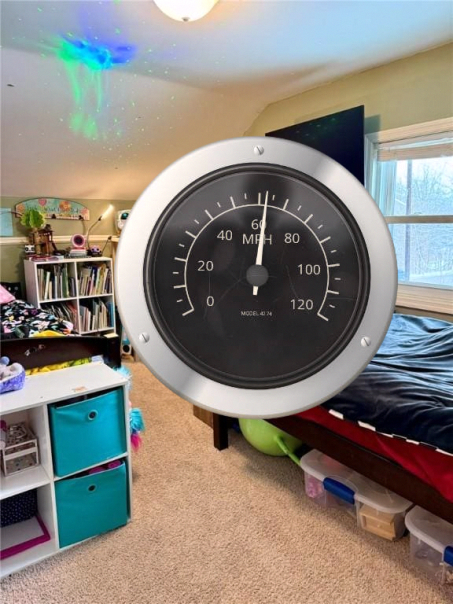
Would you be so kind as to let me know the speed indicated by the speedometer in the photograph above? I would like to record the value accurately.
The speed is 62.5 mph
